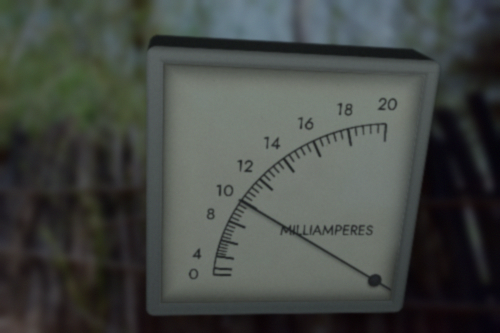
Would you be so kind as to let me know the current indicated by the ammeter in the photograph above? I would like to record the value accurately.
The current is 10 mA
